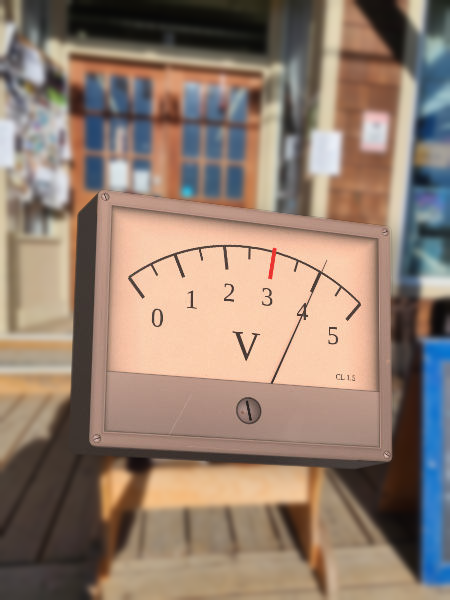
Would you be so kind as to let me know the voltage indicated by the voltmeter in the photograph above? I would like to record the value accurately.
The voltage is 4 V
